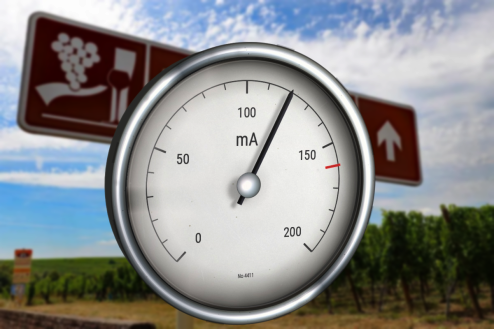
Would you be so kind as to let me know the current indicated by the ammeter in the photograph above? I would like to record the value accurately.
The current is 120 mA
